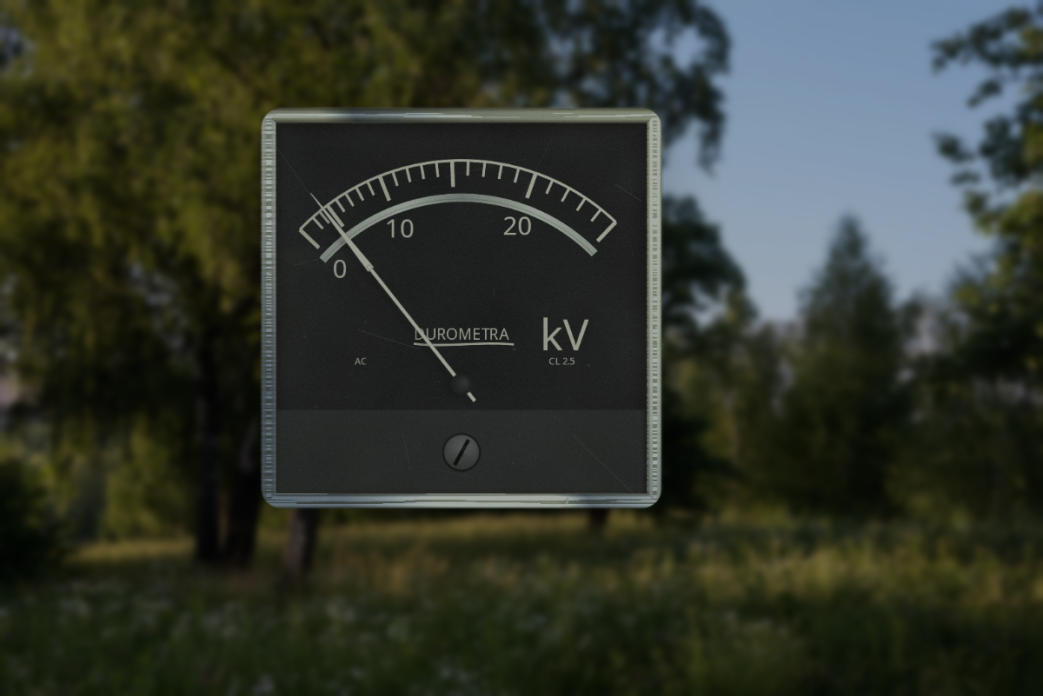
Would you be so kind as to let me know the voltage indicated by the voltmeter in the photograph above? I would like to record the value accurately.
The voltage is 4.5 kV
